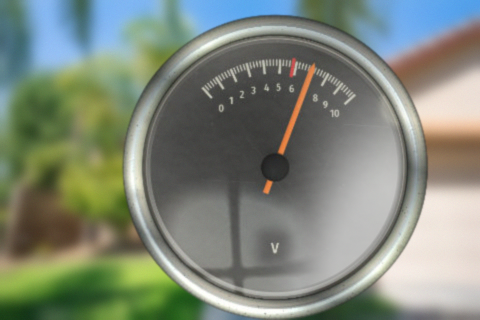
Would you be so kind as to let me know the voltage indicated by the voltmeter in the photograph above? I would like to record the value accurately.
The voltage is 7 V
